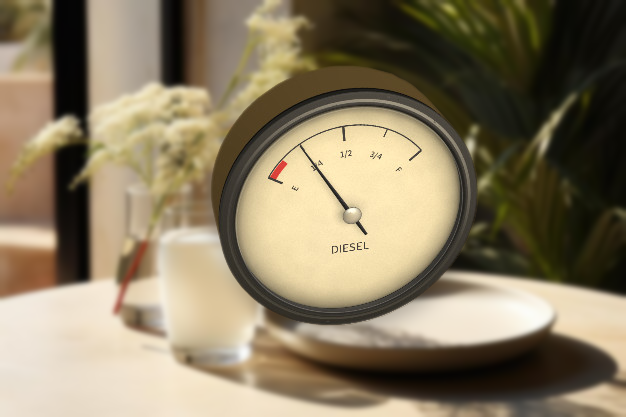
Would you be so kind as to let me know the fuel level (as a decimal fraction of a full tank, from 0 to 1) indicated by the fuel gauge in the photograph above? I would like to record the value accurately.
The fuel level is 0.25
